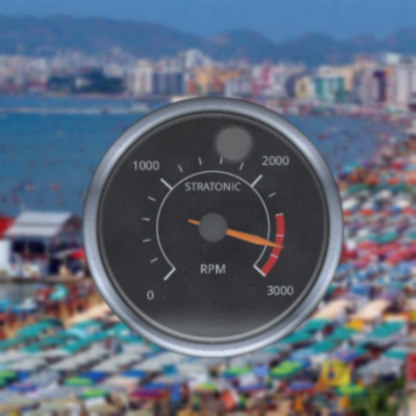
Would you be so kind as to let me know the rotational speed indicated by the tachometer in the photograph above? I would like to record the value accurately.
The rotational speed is 2700 rpm
